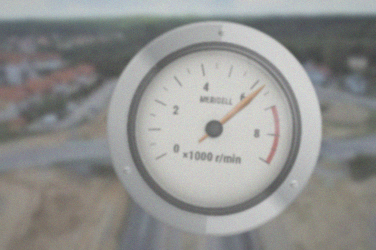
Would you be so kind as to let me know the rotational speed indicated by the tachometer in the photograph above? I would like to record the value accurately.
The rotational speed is 6250 rpm
